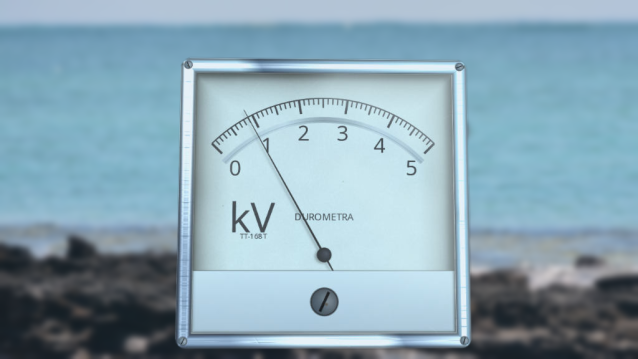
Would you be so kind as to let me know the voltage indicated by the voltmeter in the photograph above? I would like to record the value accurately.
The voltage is 0.9 kV
